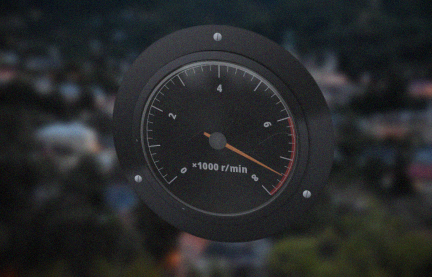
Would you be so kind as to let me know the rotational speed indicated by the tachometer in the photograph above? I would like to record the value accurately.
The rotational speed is 7400 rpm
